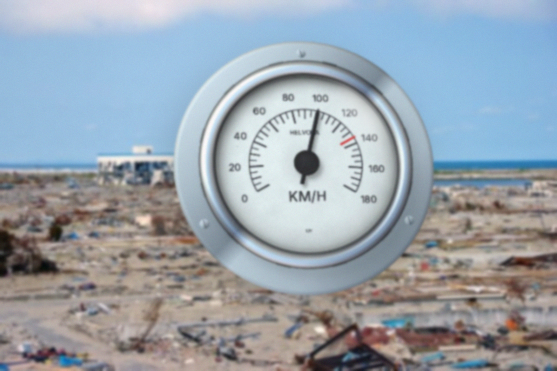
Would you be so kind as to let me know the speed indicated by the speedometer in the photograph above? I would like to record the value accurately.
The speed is 100 km/h
